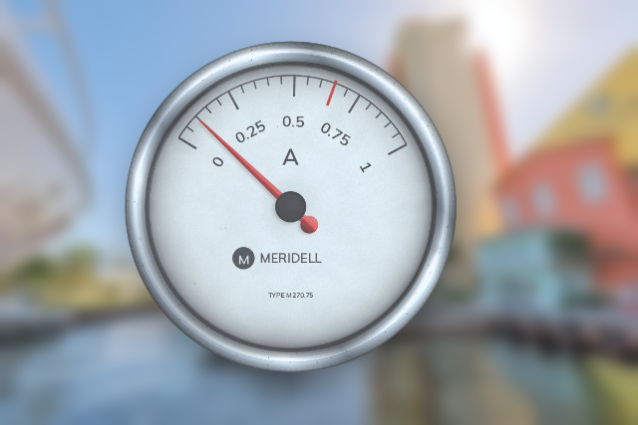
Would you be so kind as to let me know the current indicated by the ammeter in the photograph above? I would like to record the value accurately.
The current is 0.1 A
